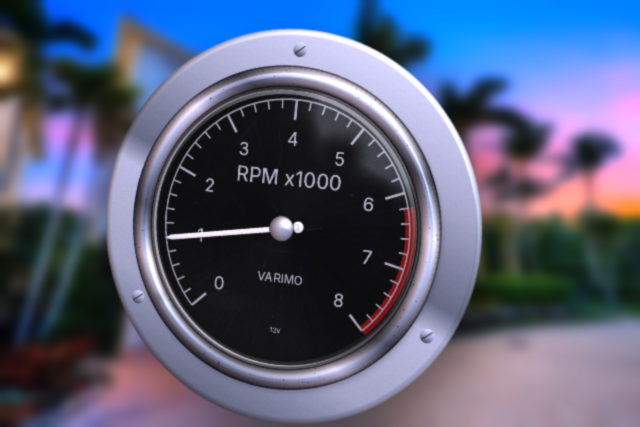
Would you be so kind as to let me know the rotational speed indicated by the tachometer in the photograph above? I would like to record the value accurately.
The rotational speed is 1000 rpm
